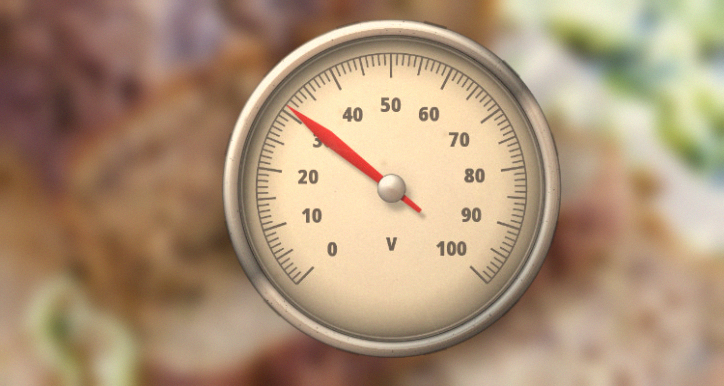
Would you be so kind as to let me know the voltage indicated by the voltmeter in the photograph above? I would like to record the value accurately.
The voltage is 31 V
